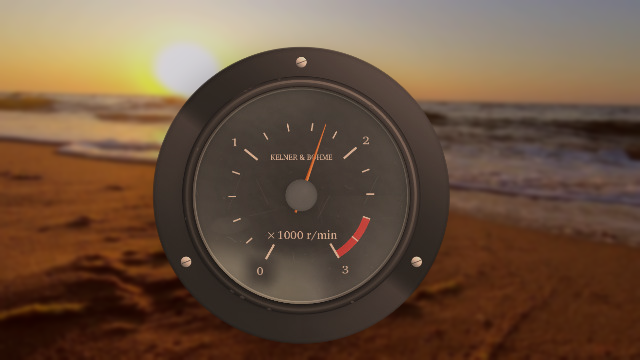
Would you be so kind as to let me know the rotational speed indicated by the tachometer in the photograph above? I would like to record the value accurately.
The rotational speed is 1700 rpm
